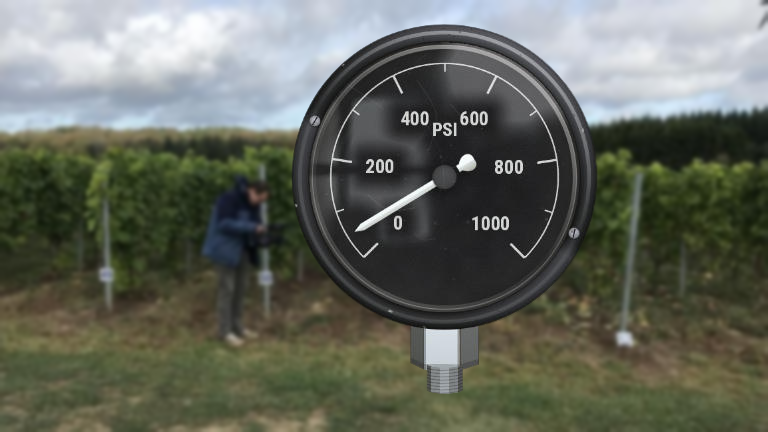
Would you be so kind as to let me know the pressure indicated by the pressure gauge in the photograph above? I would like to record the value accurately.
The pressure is 50 psi
